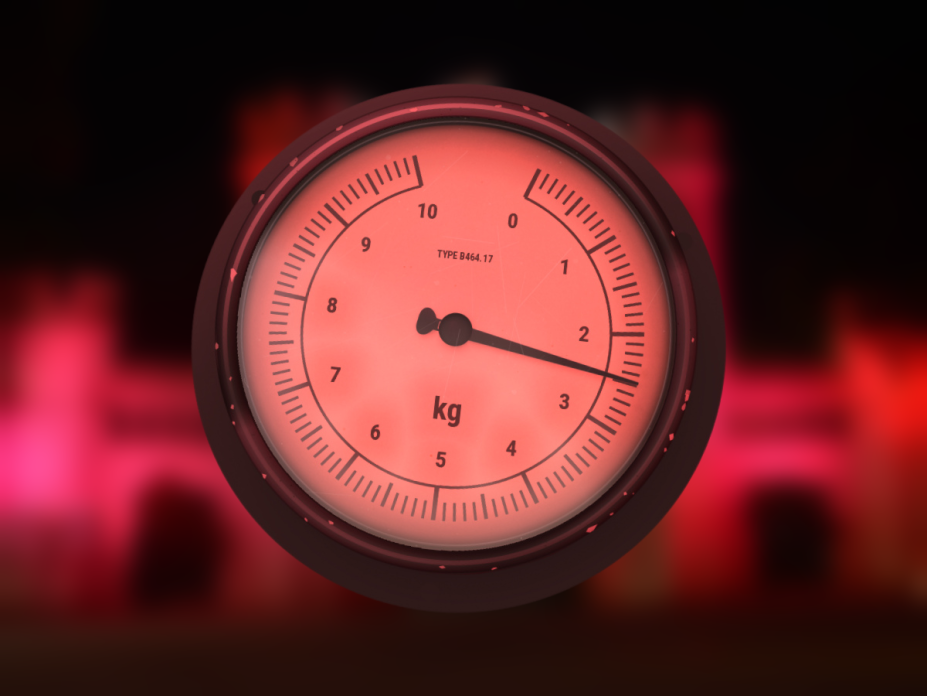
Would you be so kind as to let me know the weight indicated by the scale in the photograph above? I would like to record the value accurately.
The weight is 2.5 kg
